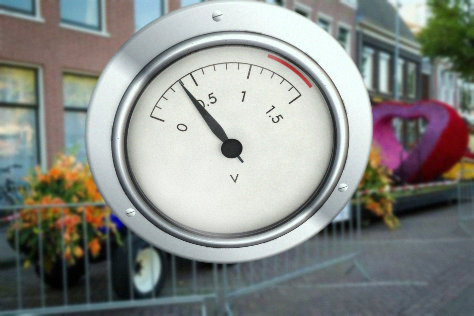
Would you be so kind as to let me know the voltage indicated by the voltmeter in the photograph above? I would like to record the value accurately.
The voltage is 0.4 V
